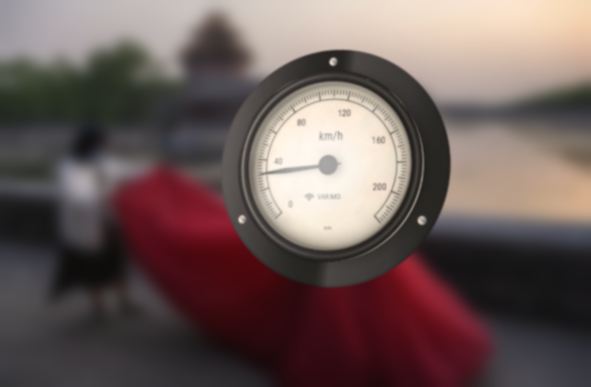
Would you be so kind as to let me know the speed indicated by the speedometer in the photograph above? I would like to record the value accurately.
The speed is 30 km/h
